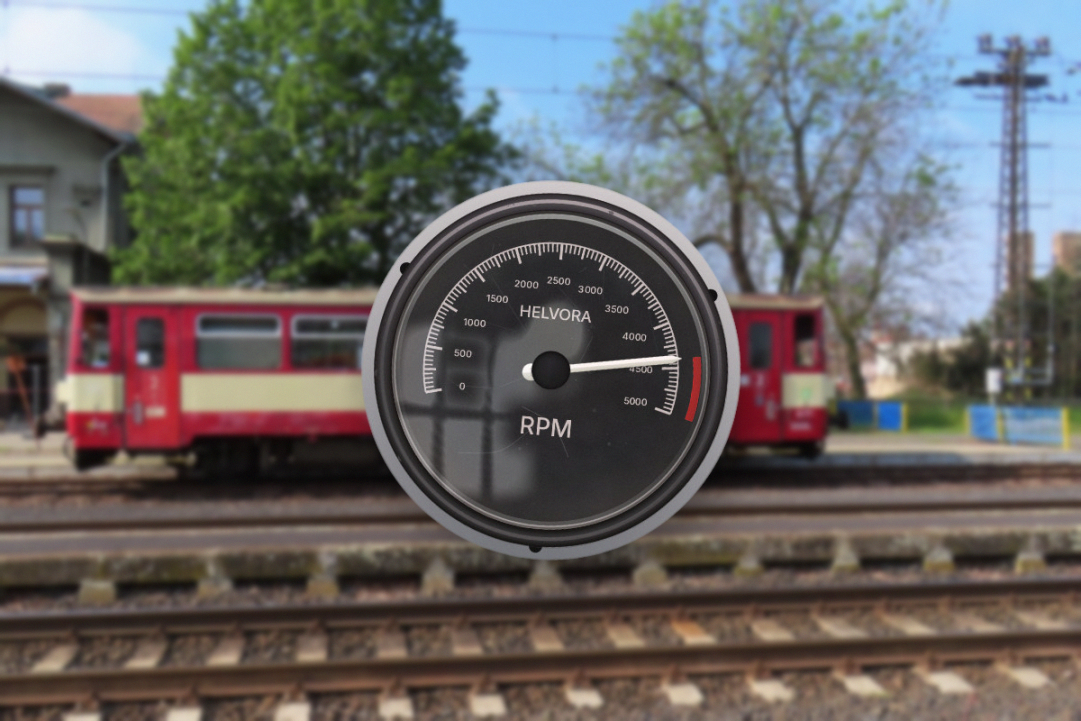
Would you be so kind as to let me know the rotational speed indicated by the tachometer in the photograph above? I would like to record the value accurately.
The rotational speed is 4400 rpm
